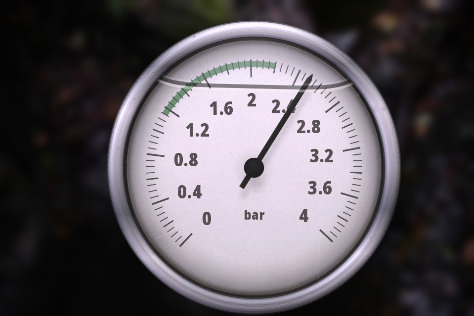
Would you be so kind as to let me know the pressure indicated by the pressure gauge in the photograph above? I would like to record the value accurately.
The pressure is 2.5 bar
